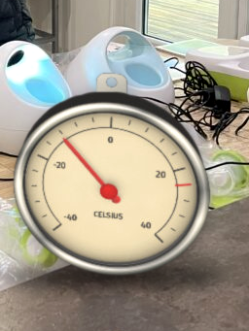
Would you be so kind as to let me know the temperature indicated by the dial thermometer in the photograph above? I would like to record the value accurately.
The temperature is -12 °C
